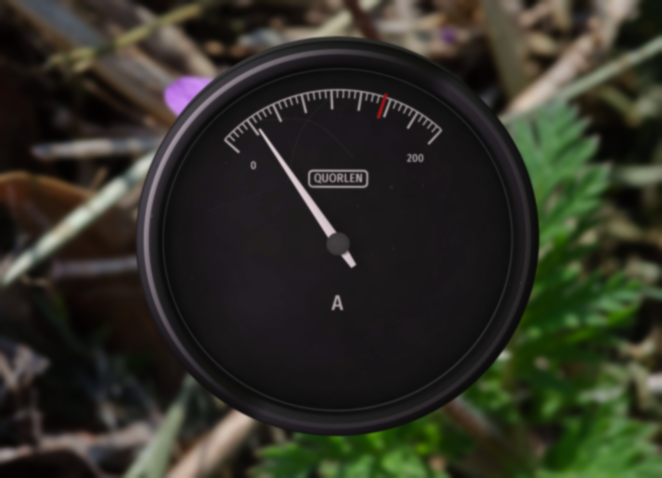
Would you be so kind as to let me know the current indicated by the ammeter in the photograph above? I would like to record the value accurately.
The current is 30 A
